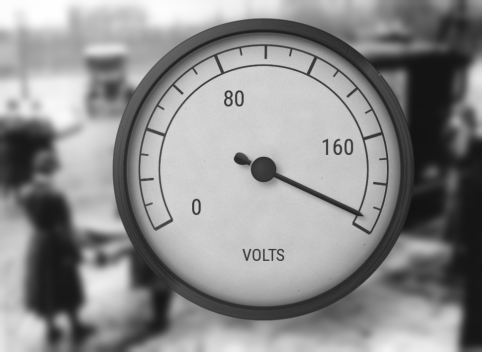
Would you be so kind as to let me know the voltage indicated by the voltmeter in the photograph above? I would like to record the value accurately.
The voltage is 195 V
